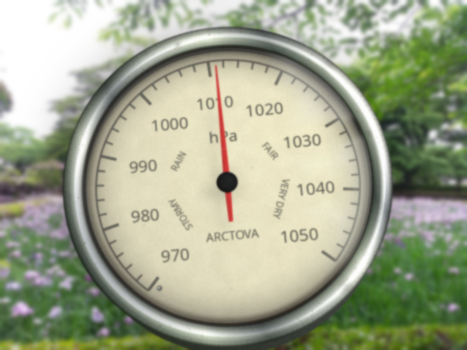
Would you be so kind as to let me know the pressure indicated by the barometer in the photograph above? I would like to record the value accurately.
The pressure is 1011 hPa
